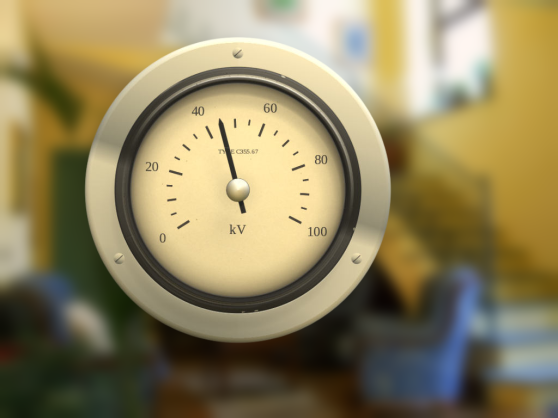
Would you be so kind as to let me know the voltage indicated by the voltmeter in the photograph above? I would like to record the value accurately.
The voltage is 45 kV
